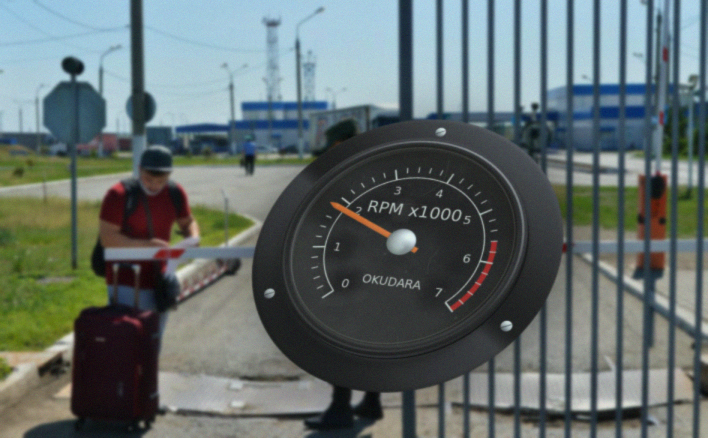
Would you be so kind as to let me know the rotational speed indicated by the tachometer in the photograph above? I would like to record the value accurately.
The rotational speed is 1800 rpm
